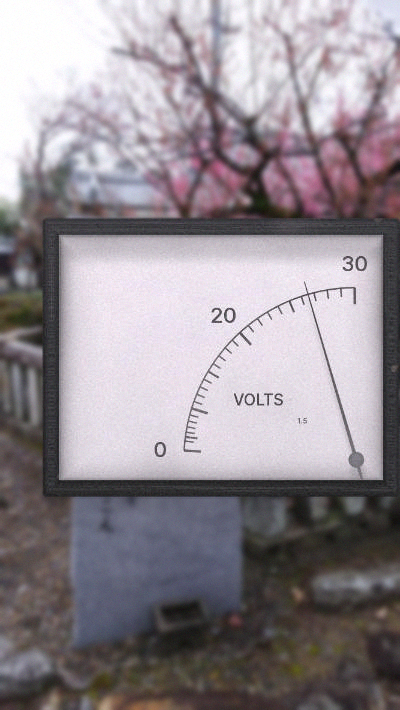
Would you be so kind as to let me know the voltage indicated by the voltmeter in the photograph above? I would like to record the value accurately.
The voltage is 26.5 V
